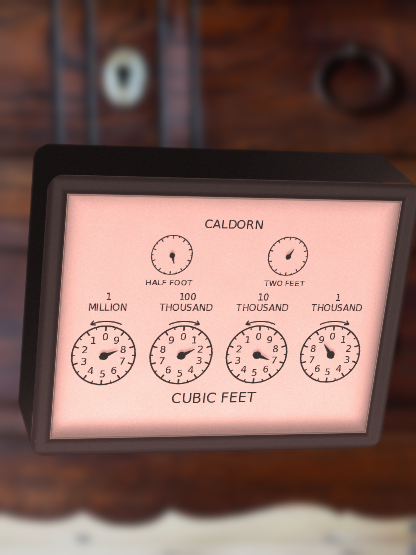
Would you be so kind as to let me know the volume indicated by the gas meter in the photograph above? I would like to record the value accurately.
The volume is 816900 ft³
